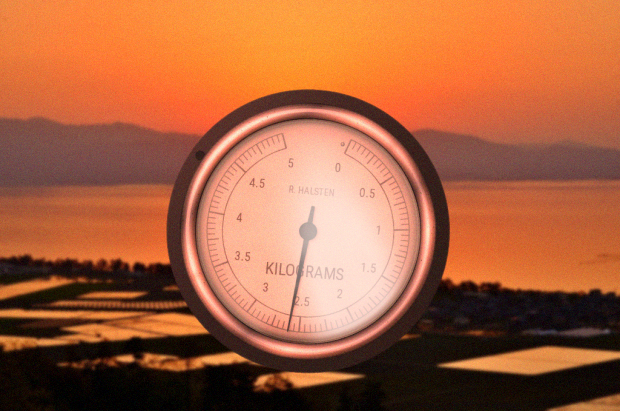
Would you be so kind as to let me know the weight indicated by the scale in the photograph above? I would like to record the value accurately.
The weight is 2.6 kg
